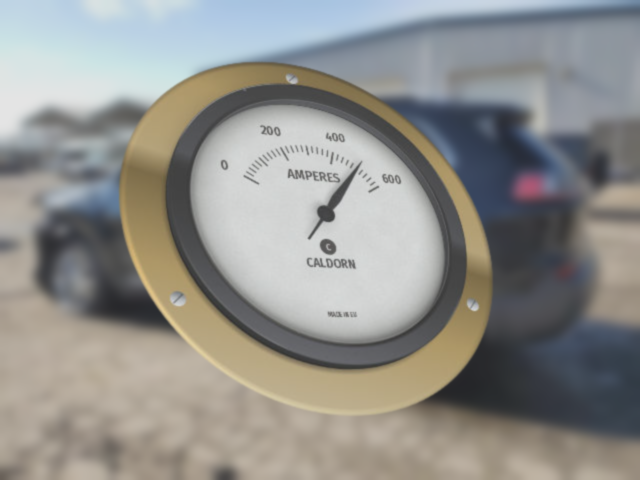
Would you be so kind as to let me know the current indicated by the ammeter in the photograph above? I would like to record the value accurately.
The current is 500 A
